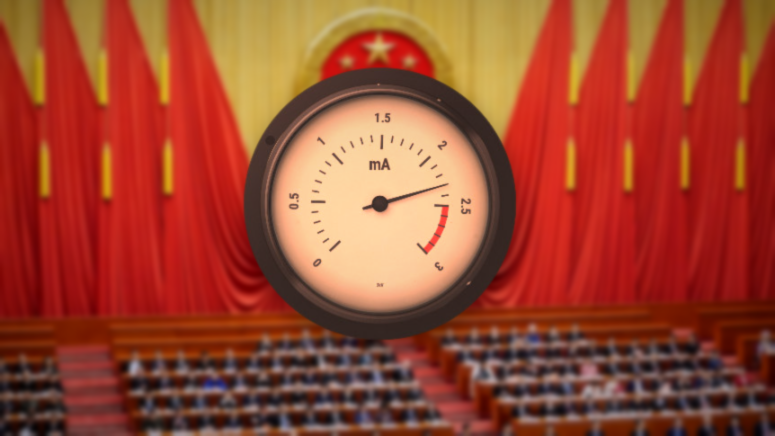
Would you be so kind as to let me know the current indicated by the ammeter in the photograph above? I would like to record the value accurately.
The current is 2.3 mA
